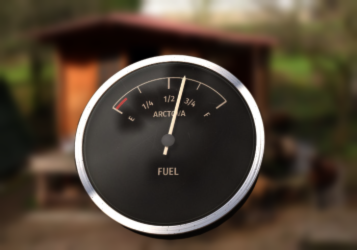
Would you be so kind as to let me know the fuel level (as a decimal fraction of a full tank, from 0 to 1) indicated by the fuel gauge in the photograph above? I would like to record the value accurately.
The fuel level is 0.625
